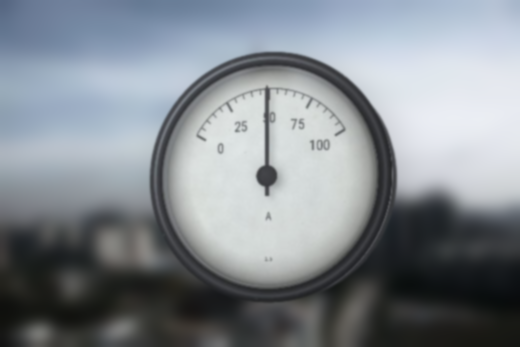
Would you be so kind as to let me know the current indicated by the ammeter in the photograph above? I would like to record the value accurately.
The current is 50 A
